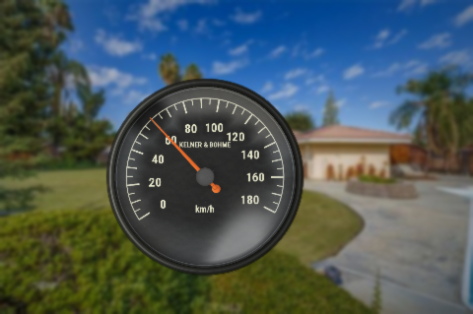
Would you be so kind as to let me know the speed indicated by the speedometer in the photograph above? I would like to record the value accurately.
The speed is 60 km/h
